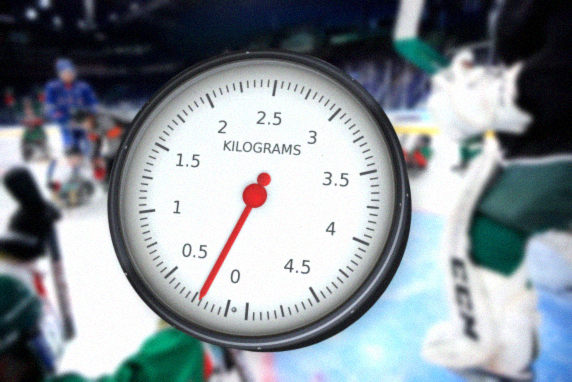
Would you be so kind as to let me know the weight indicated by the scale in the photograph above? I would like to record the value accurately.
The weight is 0.2 kg
